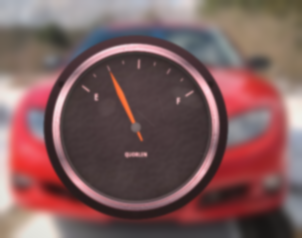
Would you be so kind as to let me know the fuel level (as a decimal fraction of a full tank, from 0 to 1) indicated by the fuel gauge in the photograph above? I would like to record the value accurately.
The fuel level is 0.25
